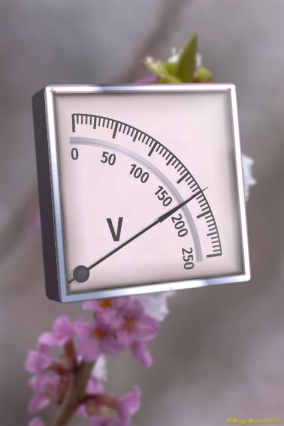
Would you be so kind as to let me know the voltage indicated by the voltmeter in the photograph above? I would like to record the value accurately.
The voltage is 175 V
